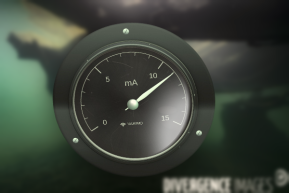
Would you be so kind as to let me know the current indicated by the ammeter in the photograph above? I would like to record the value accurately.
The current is 11 mA
